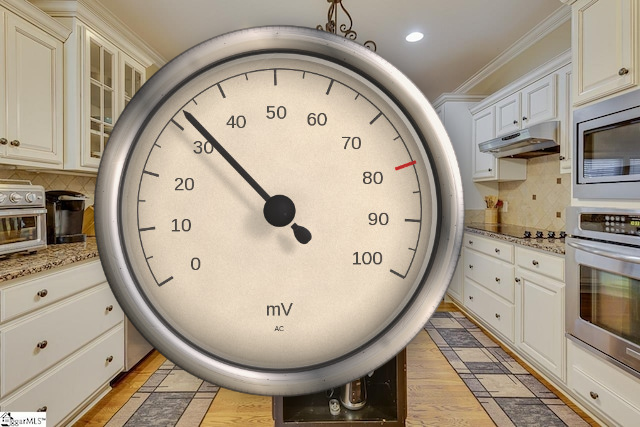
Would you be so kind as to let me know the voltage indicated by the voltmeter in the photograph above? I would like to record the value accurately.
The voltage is 32.5 mV
